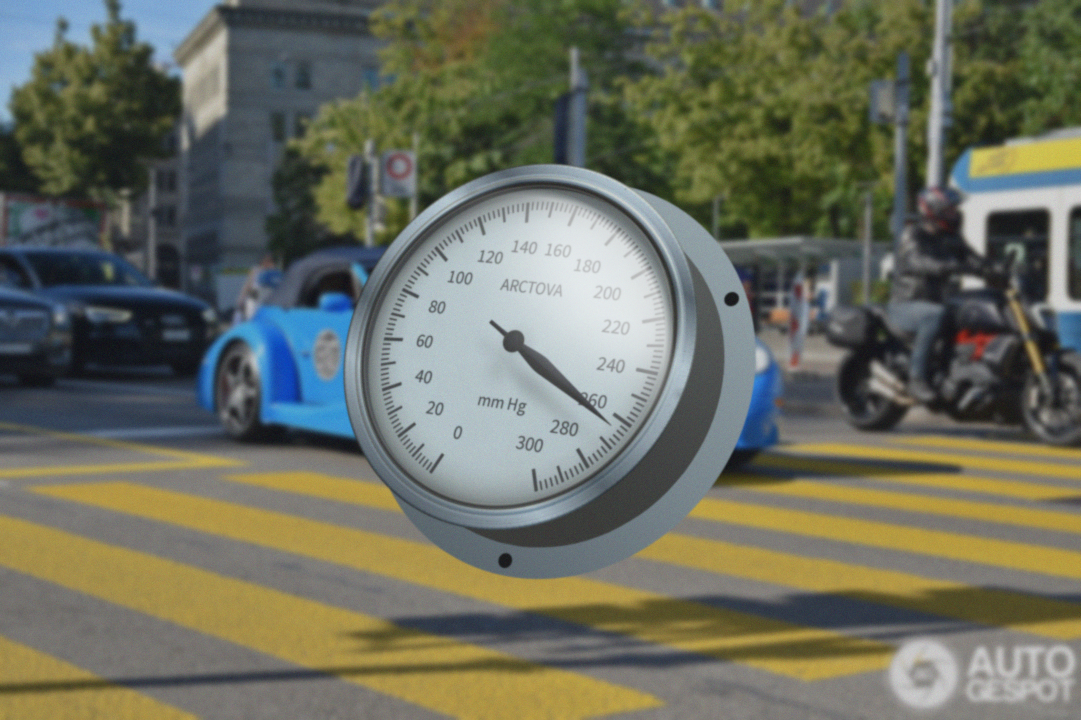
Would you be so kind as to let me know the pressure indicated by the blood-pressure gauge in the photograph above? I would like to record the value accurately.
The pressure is 264 mmHg
